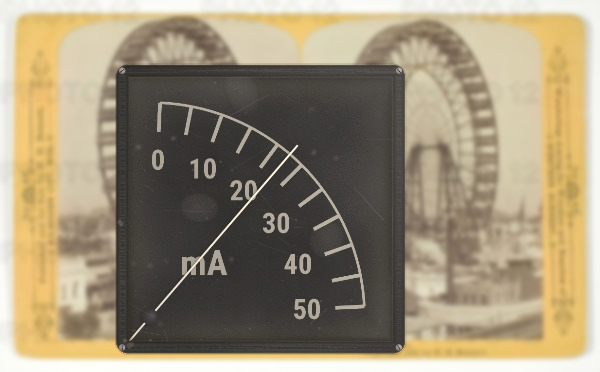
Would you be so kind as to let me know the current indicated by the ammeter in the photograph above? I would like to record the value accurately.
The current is 22.5 mA
